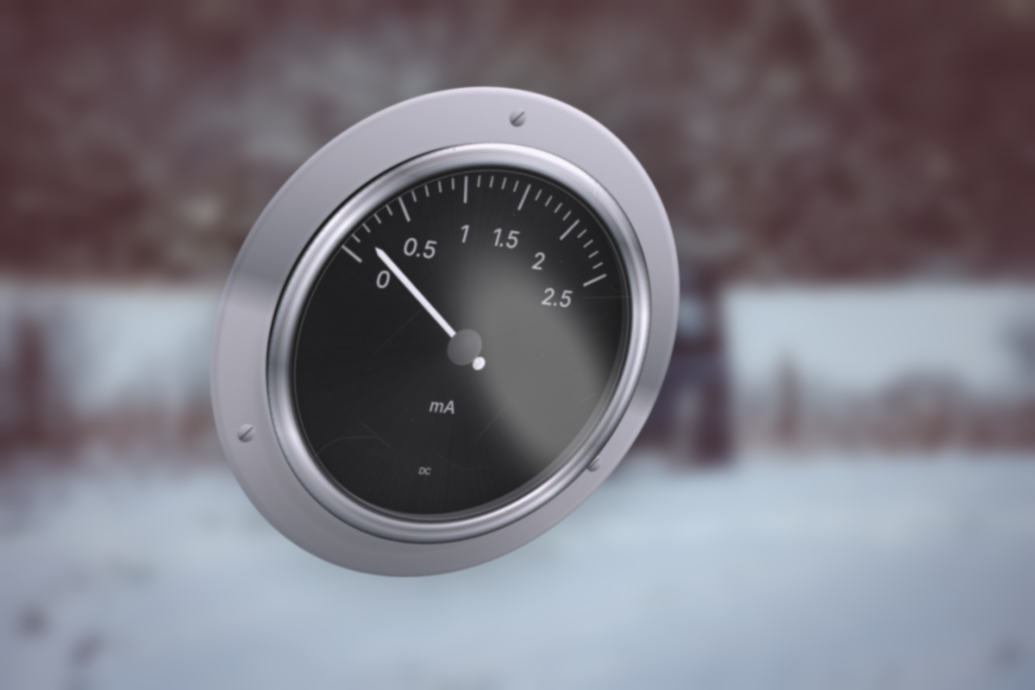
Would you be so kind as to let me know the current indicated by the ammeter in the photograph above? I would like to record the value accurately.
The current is 0.15 mA
